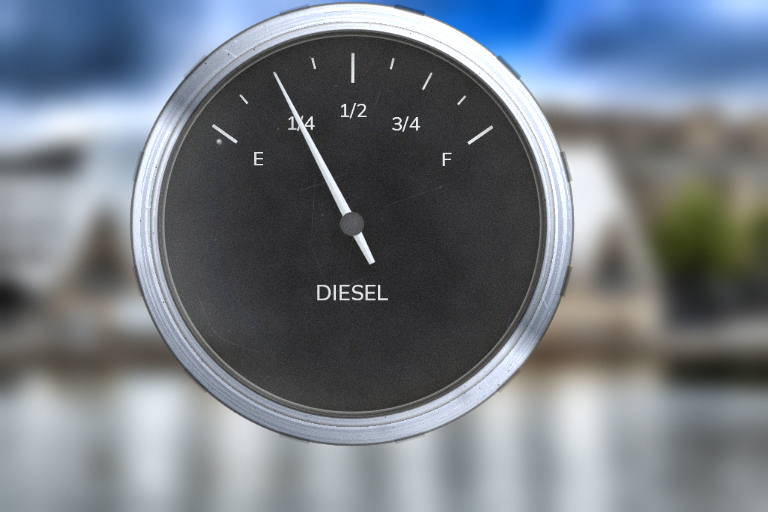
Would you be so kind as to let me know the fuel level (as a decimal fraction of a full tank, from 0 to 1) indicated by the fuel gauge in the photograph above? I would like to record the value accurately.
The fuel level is 0.25
